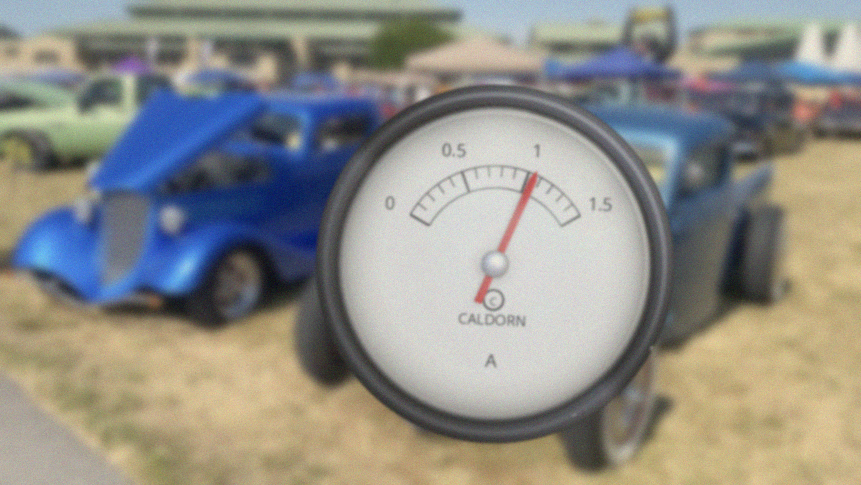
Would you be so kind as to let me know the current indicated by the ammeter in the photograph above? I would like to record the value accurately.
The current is 1.05 A
